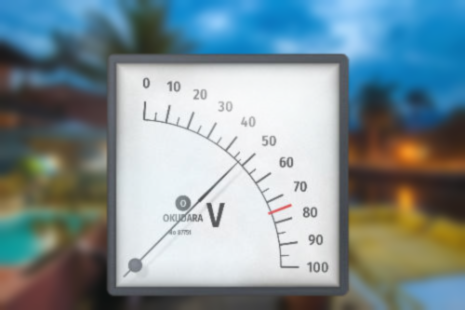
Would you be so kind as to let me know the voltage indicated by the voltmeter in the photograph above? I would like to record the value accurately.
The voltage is 47.5 V
